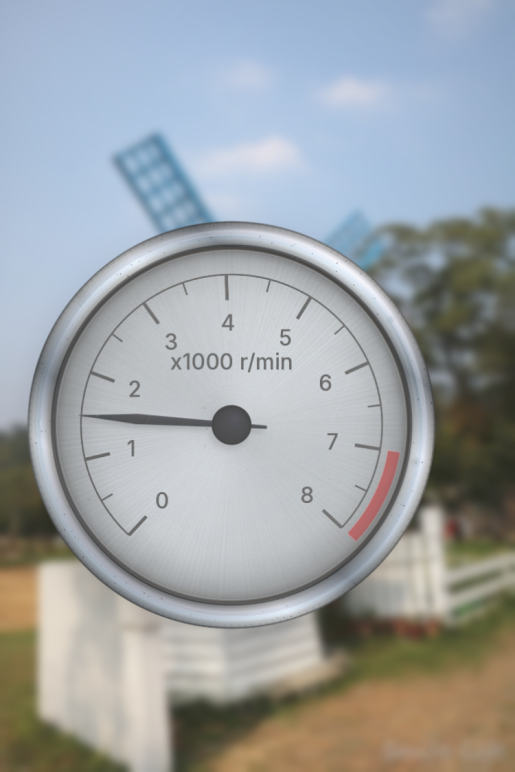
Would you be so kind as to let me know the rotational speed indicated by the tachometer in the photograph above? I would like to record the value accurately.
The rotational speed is 1500 rpm
